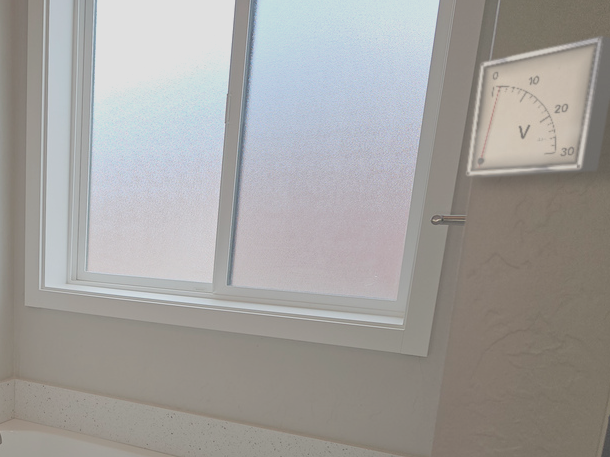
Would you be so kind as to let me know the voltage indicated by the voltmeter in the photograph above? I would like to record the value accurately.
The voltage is 2 V
